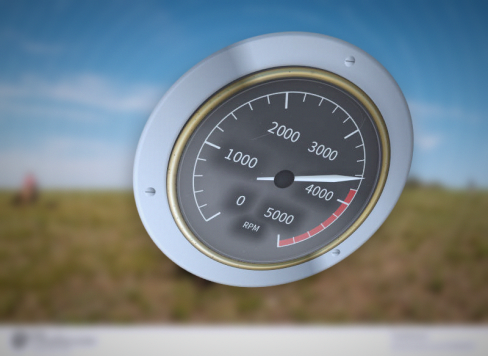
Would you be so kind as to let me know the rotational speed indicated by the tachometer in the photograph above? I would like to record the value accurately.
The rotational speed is 3600 rpm
